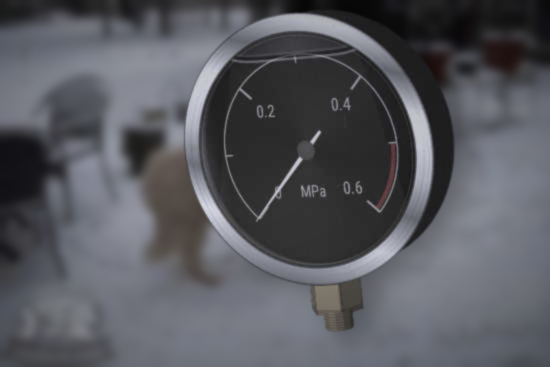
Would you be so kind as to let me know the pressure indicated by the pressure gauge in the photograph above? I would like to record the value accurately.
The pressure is 0 MPa
